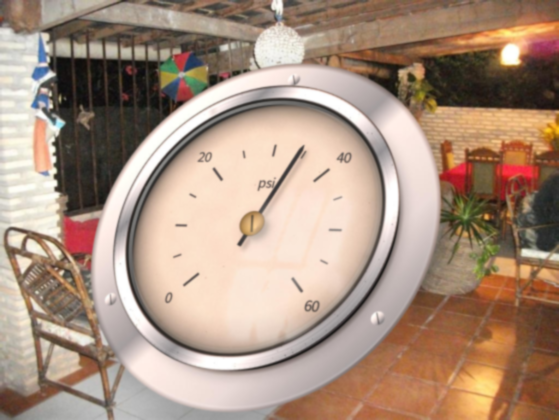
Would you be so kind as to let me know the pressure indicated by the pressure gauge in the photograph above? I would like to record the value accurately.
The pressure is 35 psi
